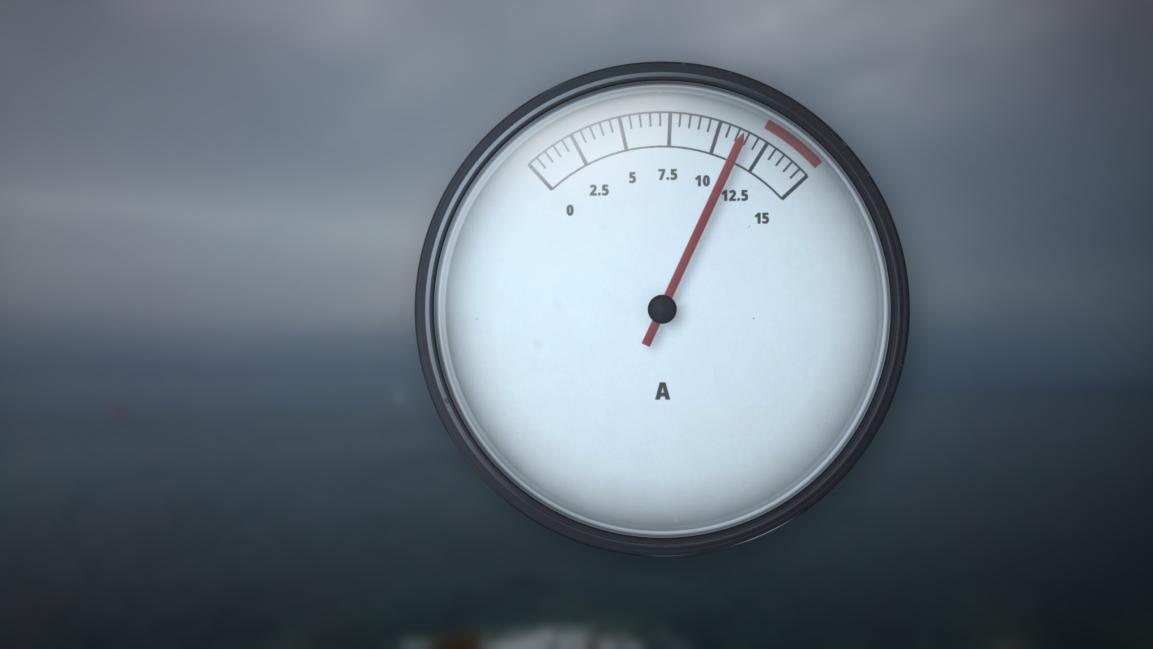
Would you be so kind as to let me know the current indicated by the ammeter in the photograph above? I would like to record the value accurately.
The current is 11.25 A
